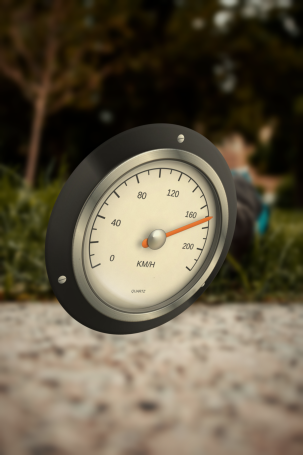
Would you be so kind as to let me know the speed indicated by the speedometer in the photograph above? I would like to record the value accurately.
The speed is 170 km/h
